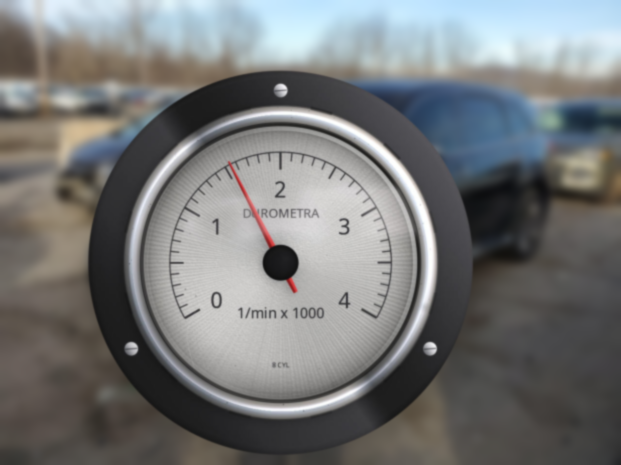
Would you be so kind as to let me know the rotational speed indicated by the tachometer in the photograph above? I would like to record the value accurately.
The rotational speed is 1550 rpm
